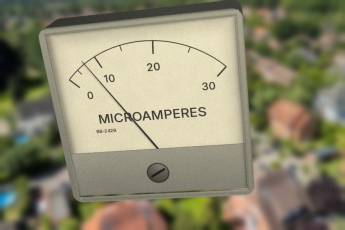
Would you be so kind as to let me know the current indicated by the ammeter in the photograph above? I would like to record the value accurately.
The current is 7.5 µA
